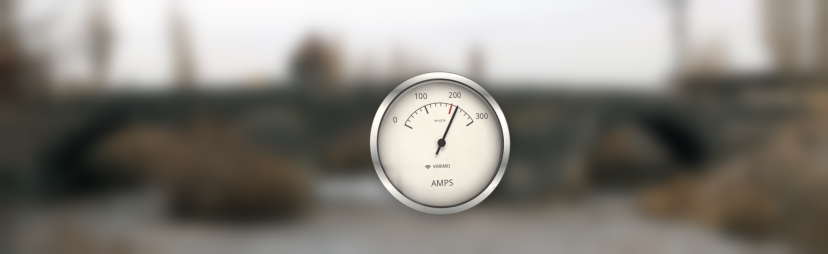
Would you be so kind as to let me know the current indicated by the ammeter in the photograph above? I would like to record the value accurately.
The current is 220 A
